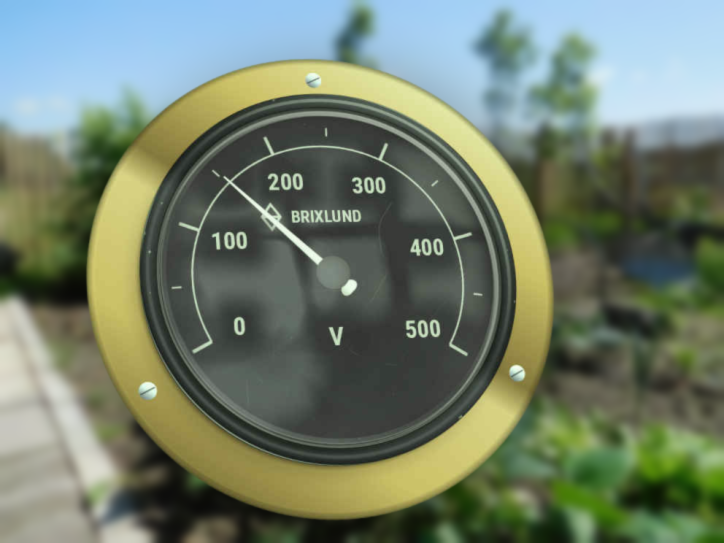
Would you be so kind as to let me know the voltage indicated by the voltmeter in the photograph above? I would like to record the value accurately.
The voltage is 150 V
